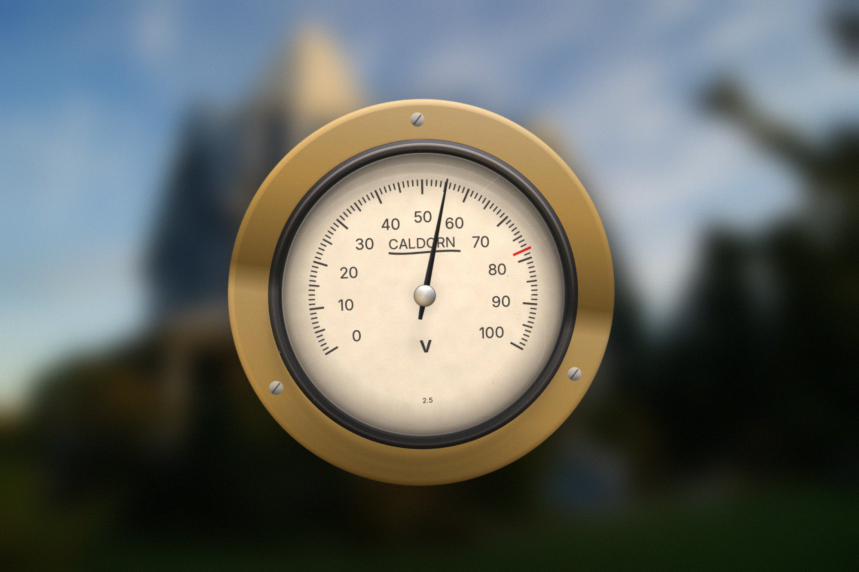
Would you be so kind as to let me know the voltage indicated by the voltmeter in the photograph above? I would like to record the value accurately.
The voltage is 55 V
